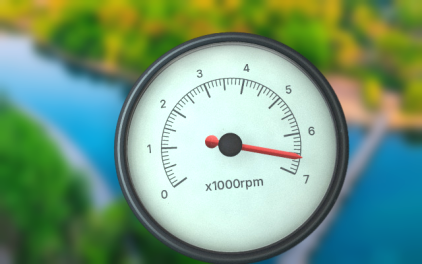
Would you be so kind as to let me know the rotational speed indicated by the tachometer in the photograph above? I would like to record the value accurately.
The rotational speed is 6600 rpm
